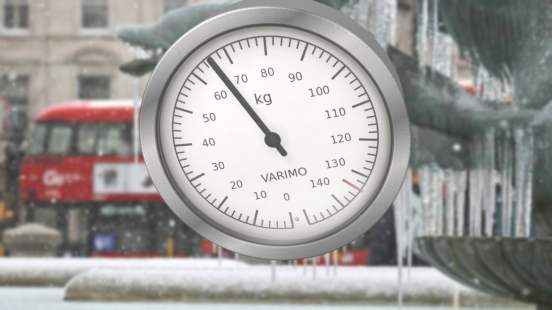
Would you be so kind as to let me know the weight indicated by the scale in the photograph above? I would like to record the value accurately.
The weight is 66 kg
